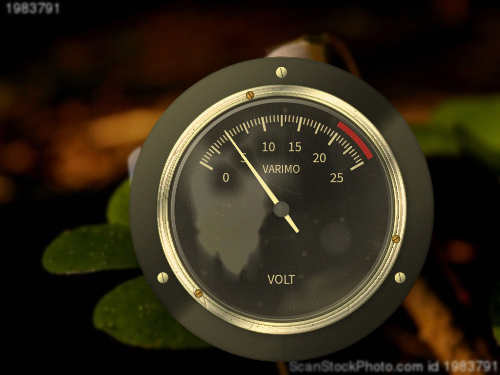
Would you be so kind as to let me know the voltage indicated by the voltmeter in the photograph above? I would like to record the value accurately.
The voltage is 5 V
